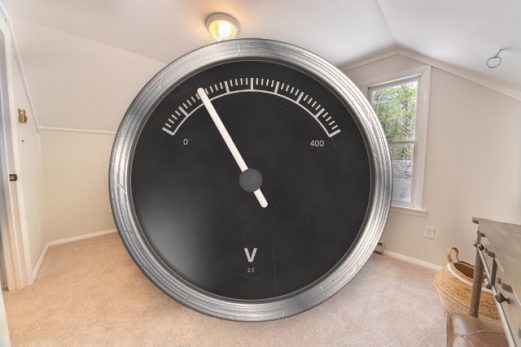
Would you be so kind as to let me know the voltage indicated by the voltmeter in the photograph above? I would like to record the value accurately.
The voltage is 100 V
